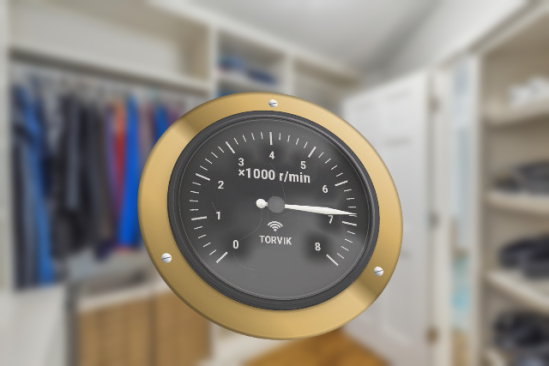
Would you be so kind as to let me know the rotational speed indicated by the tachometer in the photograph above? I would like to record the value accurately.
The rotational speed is 6800 rpm
